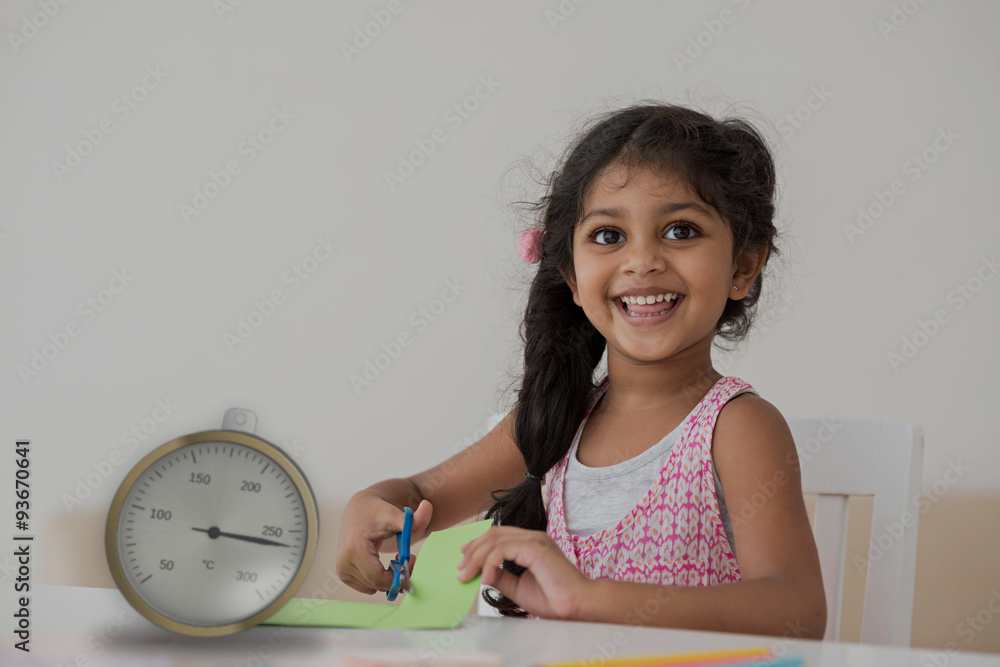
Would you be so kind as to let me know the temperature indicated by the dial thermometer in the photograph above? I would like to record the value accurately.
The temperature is 260 °C
